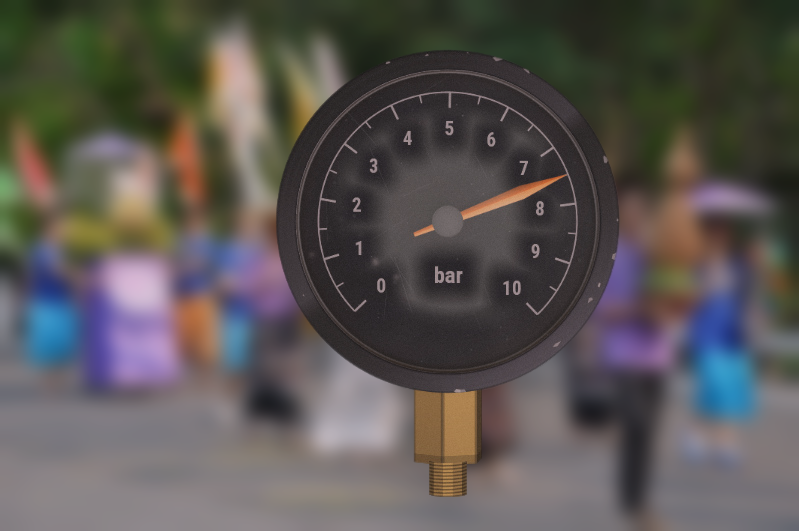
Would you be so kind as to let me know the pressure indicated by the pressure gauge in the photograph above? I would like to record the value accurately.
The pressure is 7.5 bar
